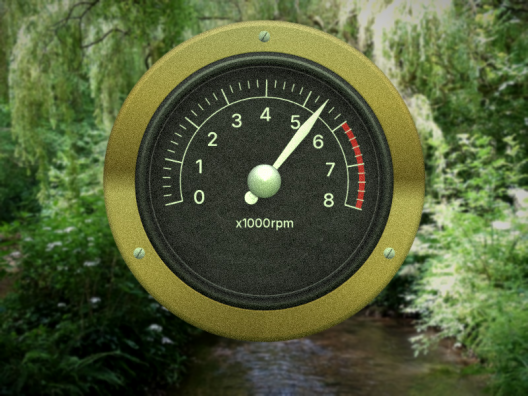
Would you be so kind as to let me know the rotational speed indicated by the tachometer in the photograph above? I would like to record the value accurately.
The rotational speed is 5400 rpm
